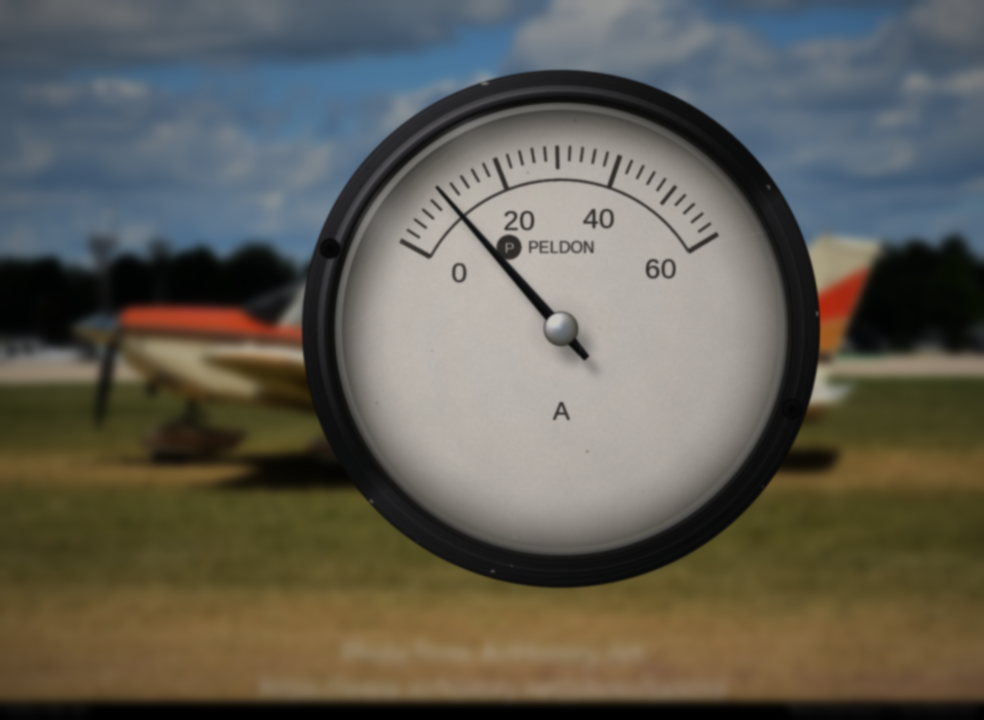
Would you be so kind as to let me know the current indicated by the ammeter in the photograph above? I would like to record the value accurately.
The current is 10 A
